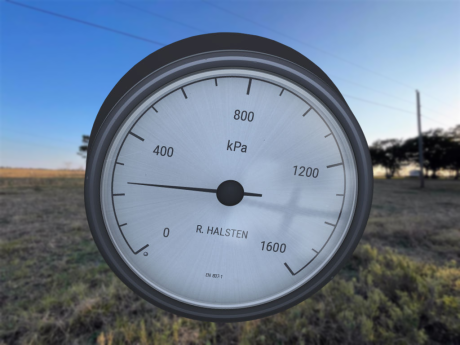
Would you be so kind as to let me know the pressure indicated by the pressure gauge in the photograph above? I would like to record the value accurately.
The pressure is 250 kPa
